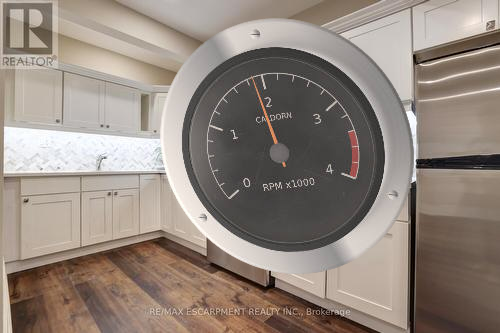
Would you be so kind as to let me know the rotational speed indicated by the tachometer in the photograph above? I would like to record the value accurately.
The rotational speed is 1900 rpm
